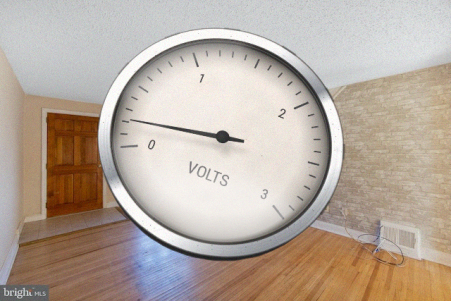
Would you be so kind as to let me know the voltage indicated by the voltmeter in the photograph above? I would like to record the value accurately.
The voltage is 0.2 V
